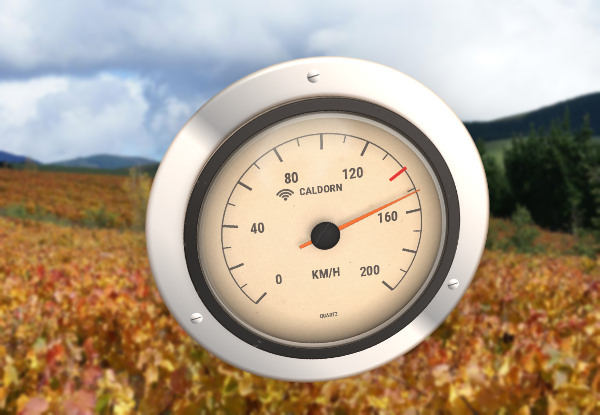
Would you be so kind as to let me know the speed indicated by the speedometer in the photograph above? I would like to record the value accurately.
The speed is 150 km/h
